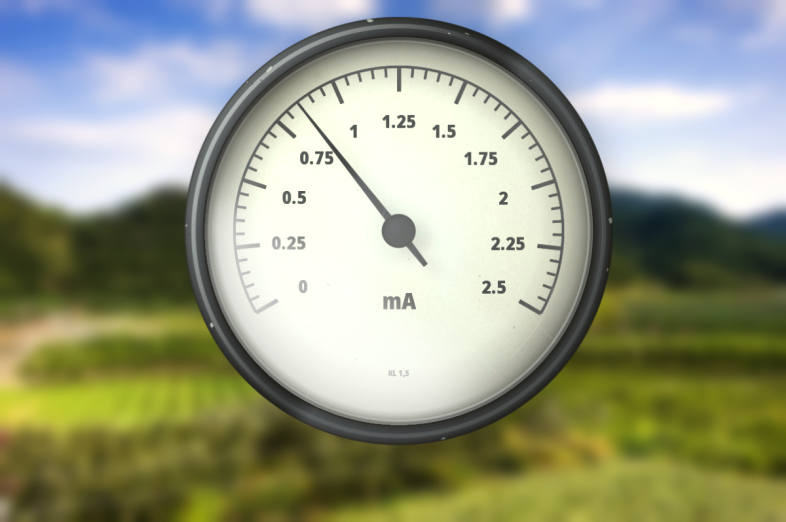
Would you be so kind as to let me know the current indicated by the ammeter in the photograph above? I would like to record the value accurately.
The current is 0.85 mA
